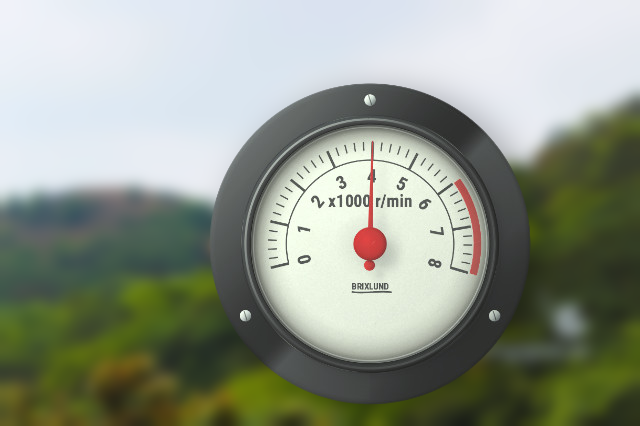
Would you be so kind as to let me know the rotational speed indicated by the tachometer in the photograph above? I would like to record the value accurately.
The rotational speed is 4000 rpm
